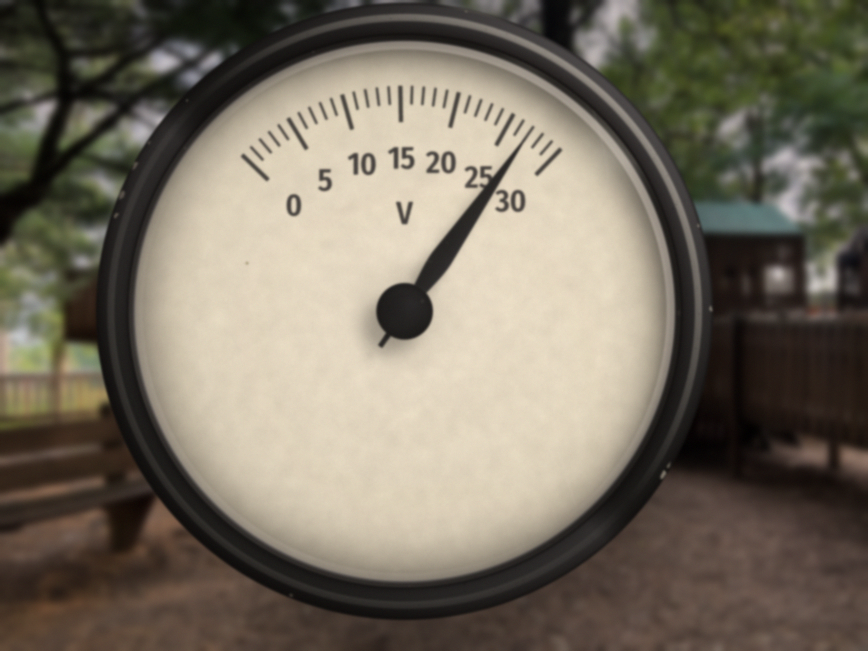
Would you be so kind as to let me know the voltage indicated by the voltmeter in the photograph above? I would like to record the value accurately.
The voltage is 27 V
